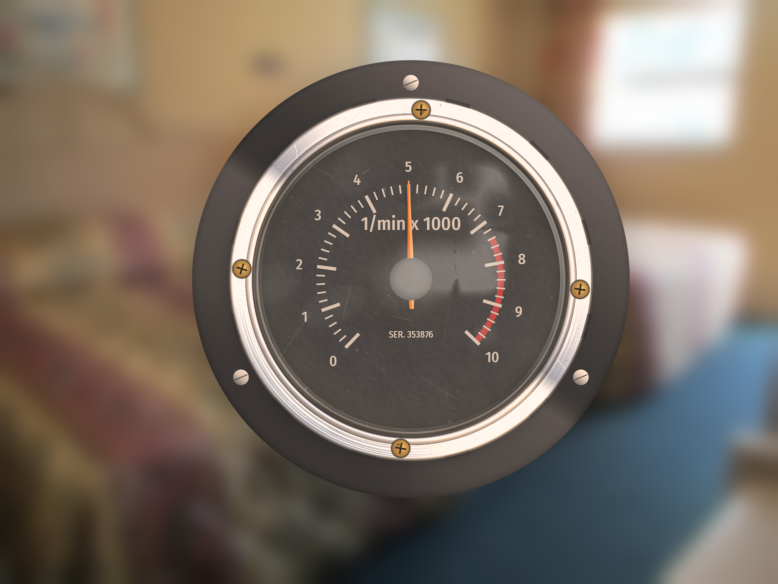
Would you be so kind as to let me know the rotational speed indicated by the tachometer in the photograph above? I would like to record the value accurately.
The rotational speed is 5000 rpm
